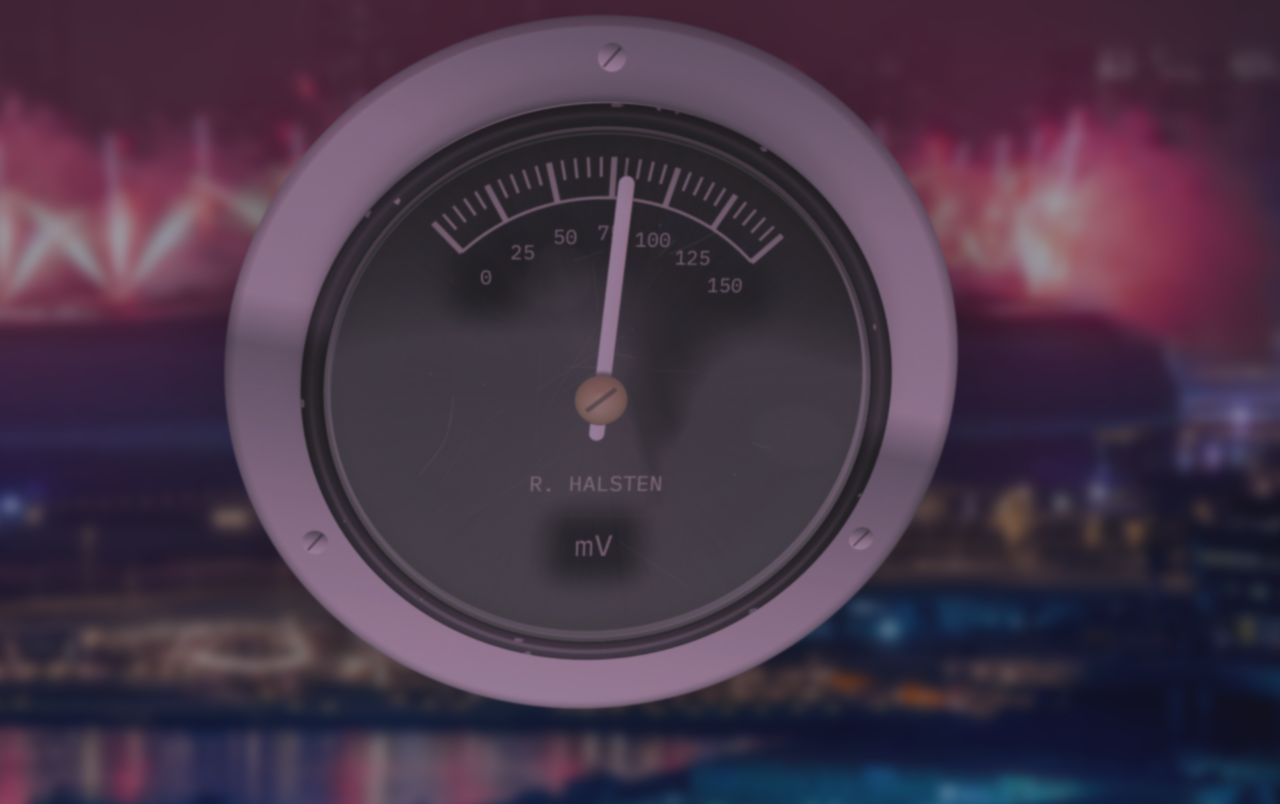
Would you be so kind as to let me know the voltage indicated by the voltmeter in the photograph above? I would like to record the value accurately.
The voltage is 80 mV
